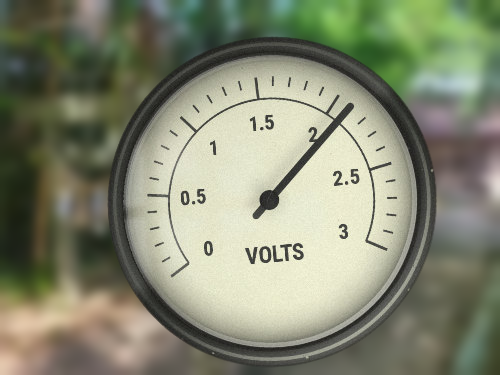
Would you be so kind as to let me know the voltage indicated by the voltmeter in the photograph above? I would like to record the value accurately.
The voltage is 2.1 V
